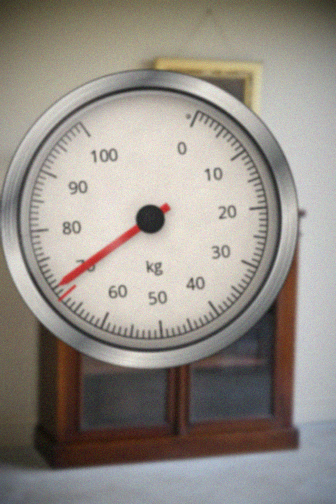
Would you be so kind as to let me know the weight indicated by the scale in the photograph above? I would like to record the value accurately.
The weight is 70 kg
